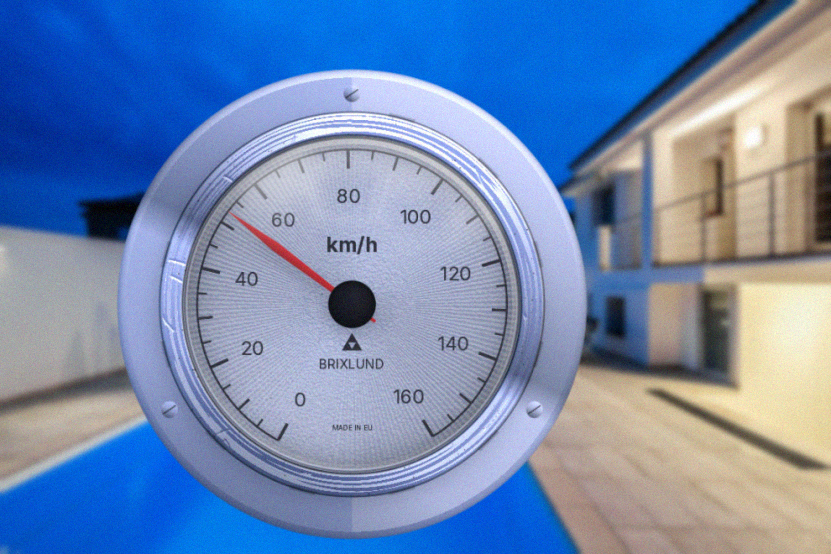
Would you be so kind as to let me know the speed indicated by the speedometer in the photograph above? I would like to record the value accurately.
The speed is 52.5 km/h
